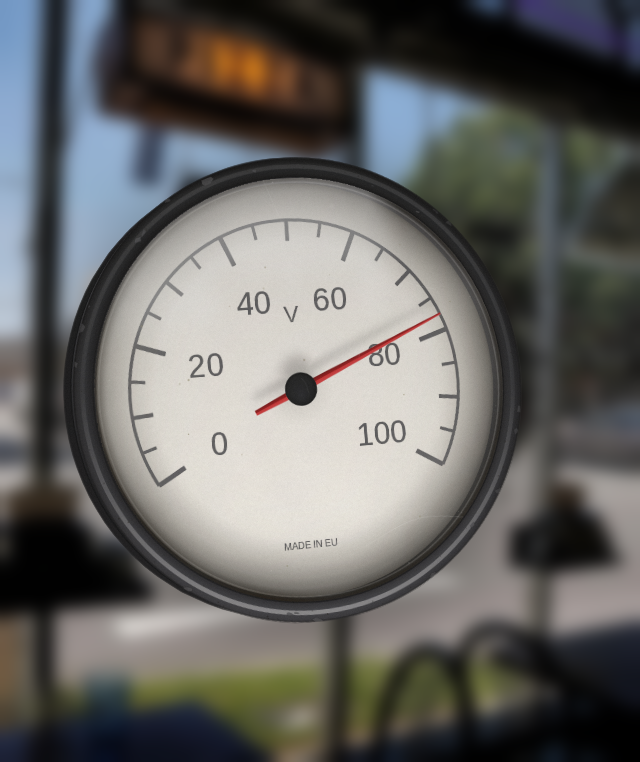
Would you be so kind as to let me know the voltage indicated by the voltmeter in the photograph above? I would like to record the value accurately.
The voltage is 77.5 V
